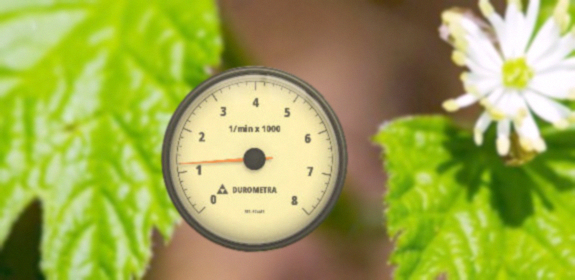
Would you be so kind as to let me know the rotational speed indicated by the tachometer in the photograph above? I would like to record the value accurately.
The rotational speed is 1200 rpm
